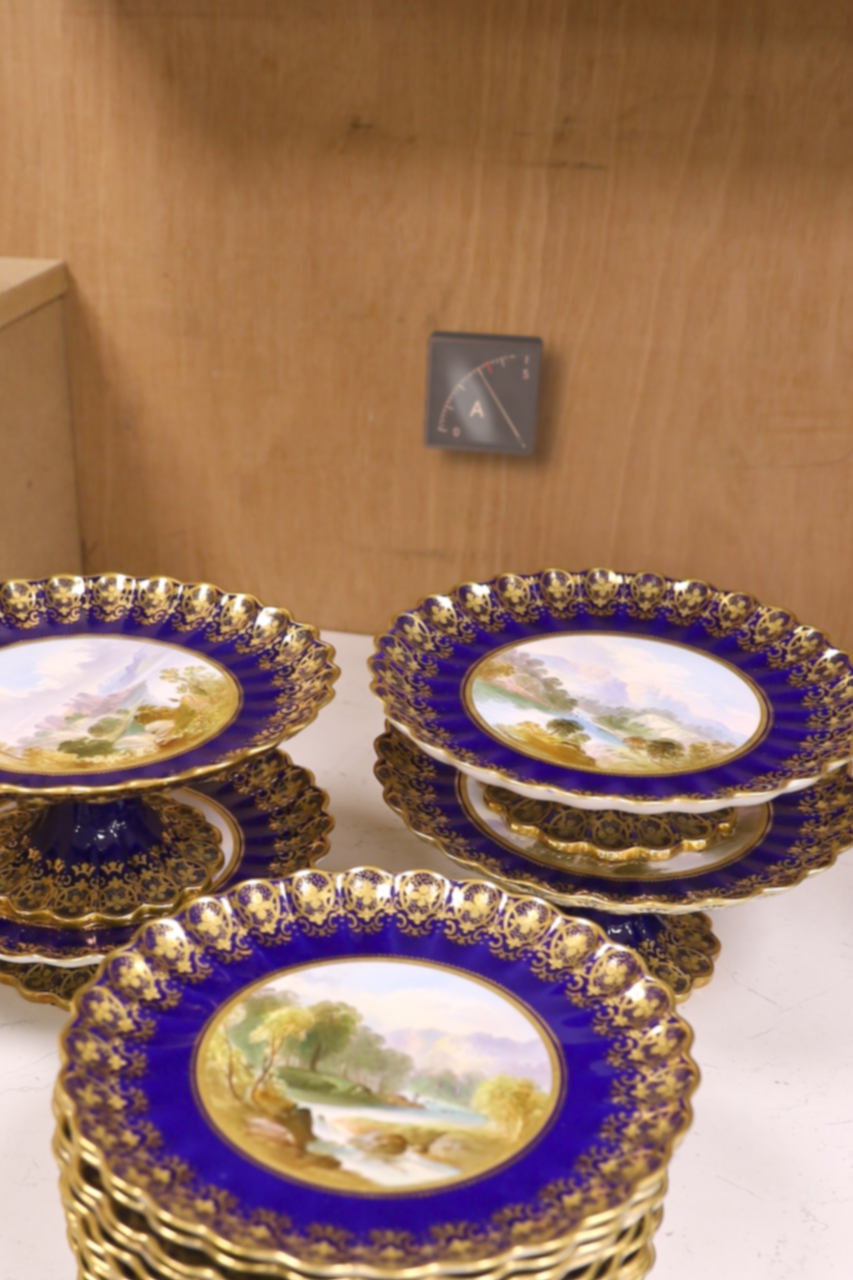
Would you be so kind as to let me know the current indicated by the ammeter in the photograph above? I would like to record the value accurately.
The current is 3 A
